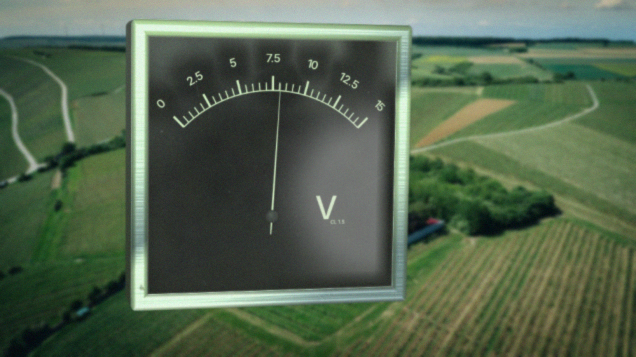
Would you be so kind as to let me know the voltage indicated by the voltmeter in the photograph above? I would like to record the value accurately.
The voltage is 8 V
